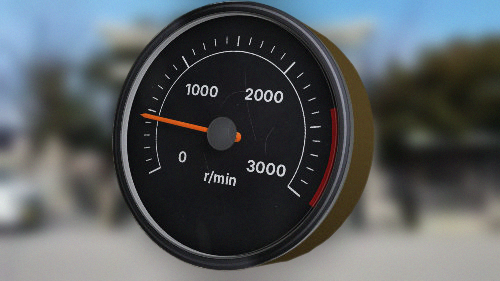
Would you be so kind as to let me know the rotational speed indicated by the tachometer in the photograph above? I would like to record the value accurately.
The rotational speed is 450 rpm
